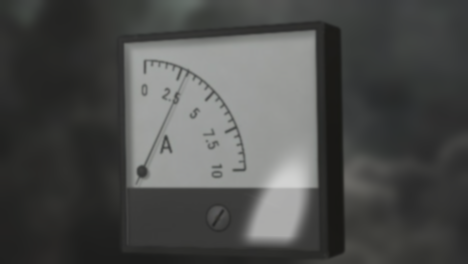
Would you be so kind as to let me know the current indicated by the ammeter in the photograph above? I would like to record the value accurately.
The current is 3 A
